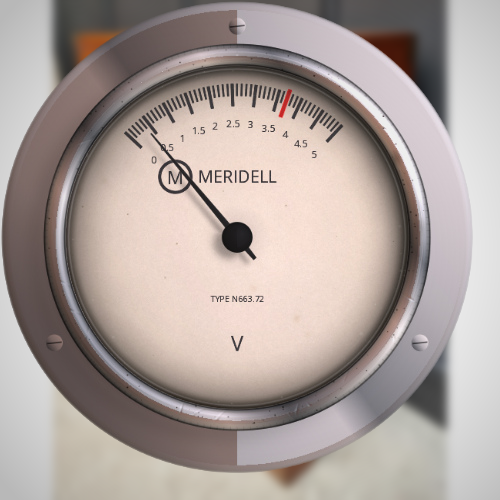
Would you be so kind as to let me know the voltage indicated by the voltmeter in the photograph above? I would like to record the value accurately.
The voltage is 0.4 V
